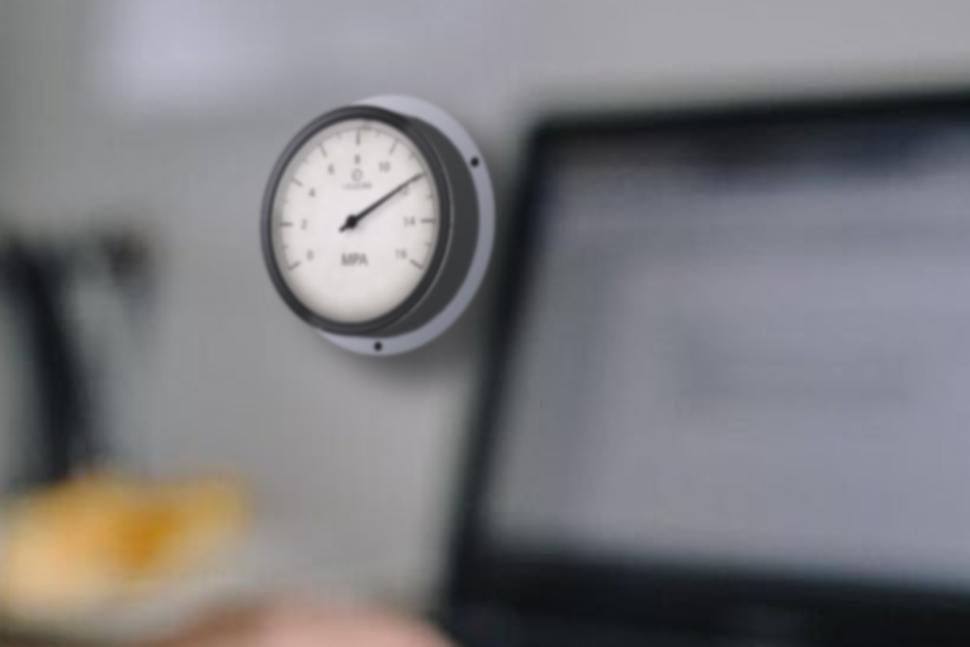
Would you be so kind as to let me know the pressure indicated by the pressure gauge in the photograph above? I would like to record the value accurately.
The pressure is 12 MPa
